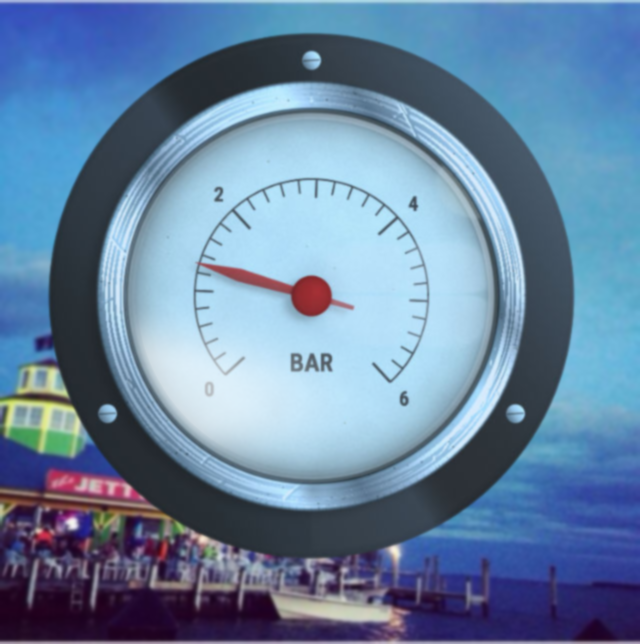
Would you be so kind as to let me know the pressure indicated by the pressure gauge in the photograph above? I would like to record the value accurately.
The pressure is 1.3 bar
